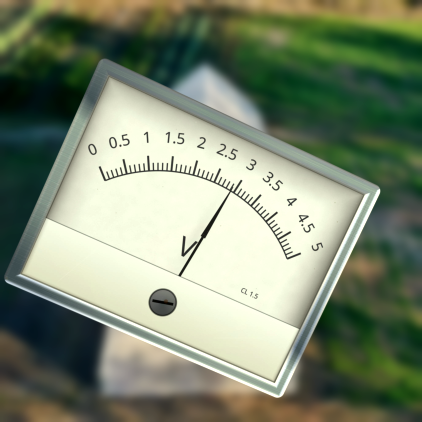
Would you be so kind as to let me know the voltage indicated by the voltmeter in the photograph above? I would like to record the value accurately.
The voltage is 2.9 V
